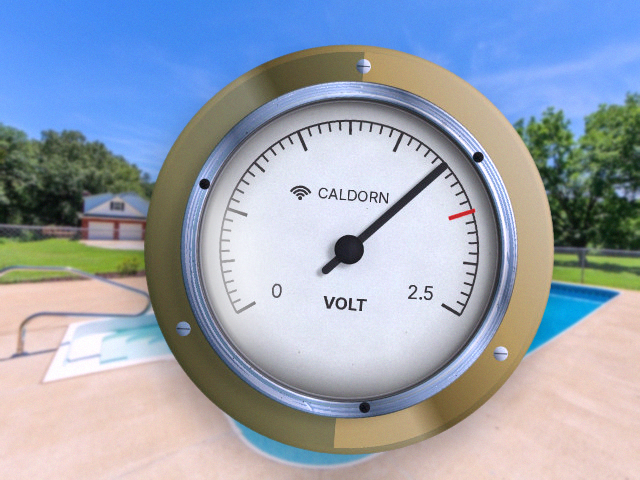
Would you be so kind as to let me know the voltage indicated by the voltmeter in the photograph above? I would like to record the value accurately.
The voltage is 1.75 V
